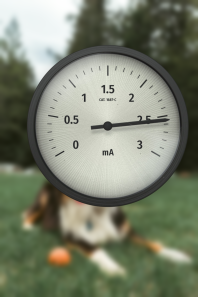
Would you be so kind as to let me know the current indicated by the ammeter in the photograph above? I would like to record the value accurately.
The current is 2.55 mA
